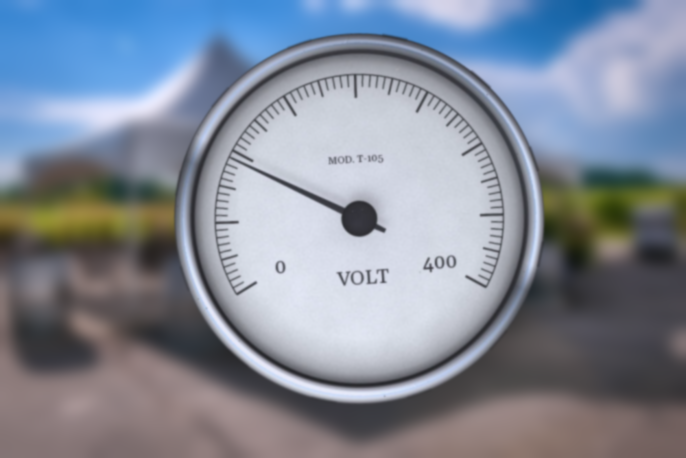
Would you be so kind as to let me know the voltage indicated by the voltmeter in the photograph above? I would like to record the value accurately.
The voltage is 95 V
